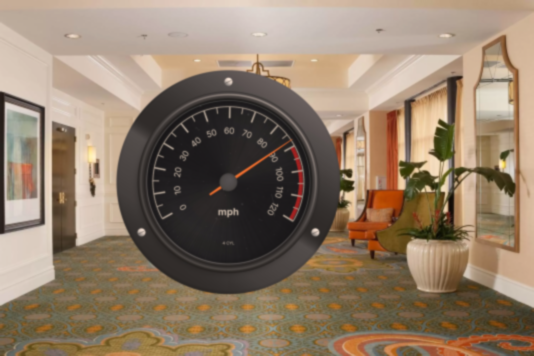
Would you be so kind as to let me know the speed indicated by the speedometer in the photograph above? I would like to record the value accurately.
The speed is 87.5 mph
